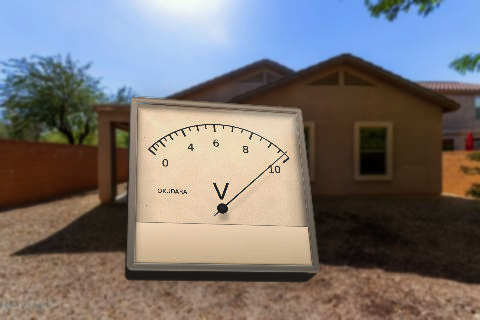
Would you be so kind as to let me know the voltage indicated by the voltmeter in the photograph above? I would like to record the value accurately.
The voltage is 9.75 V
